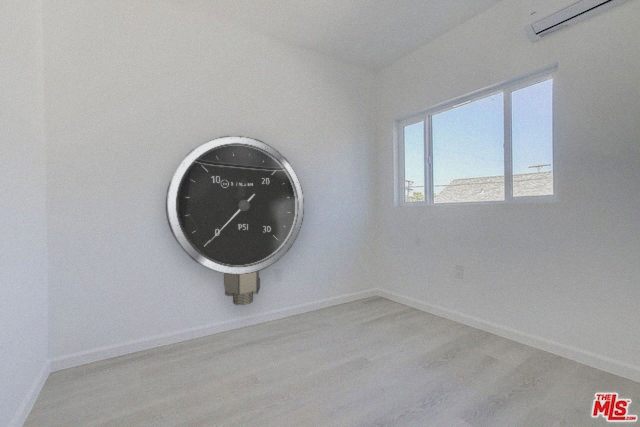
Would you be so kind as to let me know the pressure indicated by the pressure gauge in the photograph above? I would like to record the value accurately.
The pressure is 0 psi
